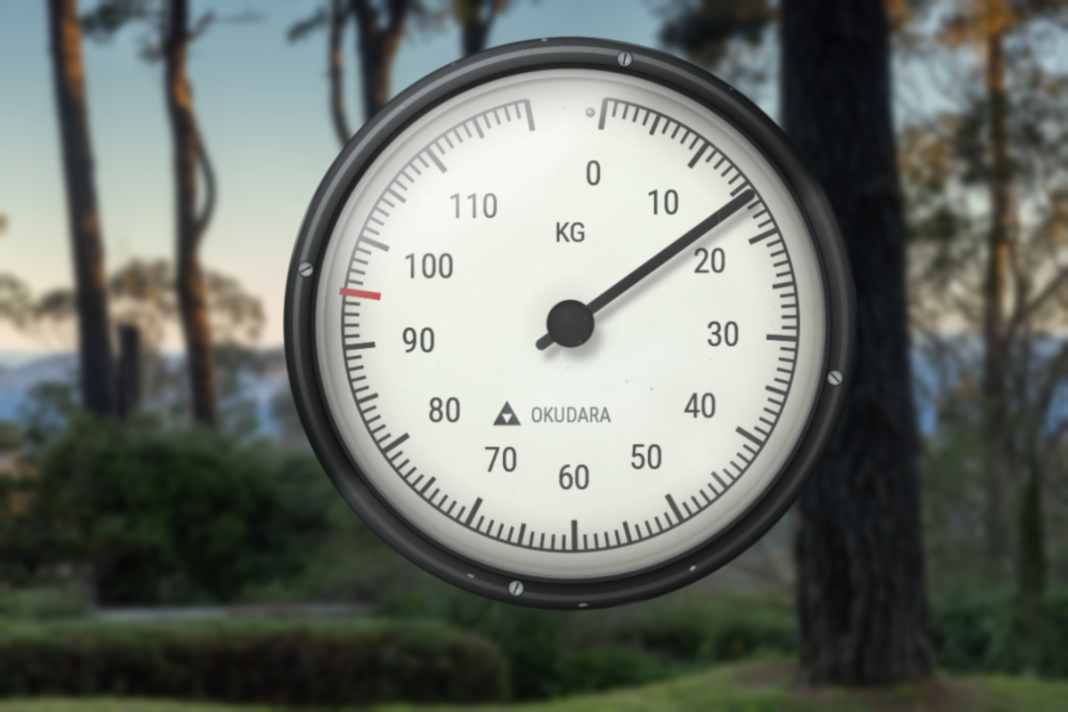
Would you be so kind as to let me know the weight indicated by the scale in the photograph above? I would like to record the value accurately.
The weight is 16 kg
